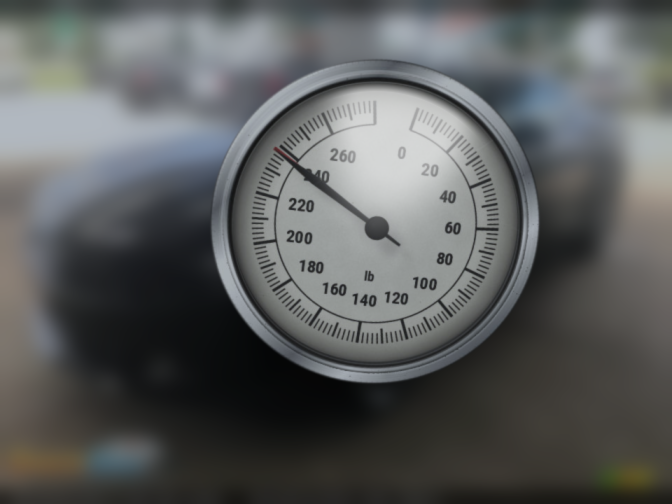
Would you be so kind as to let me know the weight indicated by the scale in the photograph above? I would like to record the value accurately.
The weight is 238 lb
